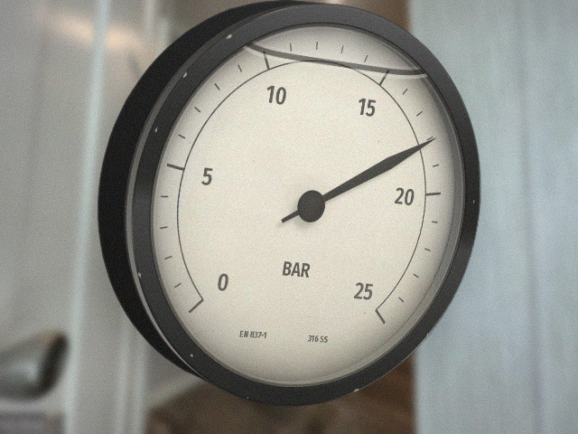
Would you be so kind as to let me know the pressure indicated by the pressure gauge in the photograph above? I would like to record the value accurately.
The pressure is 18 bar
